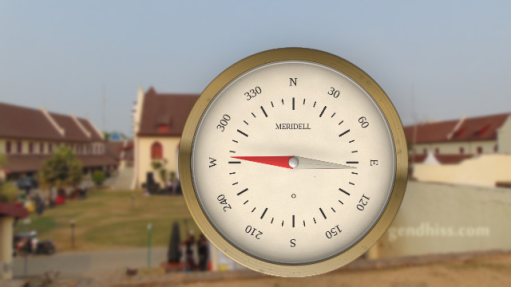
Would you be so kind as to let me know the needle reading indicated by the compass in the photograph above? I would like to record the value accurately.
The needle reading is 275 °
